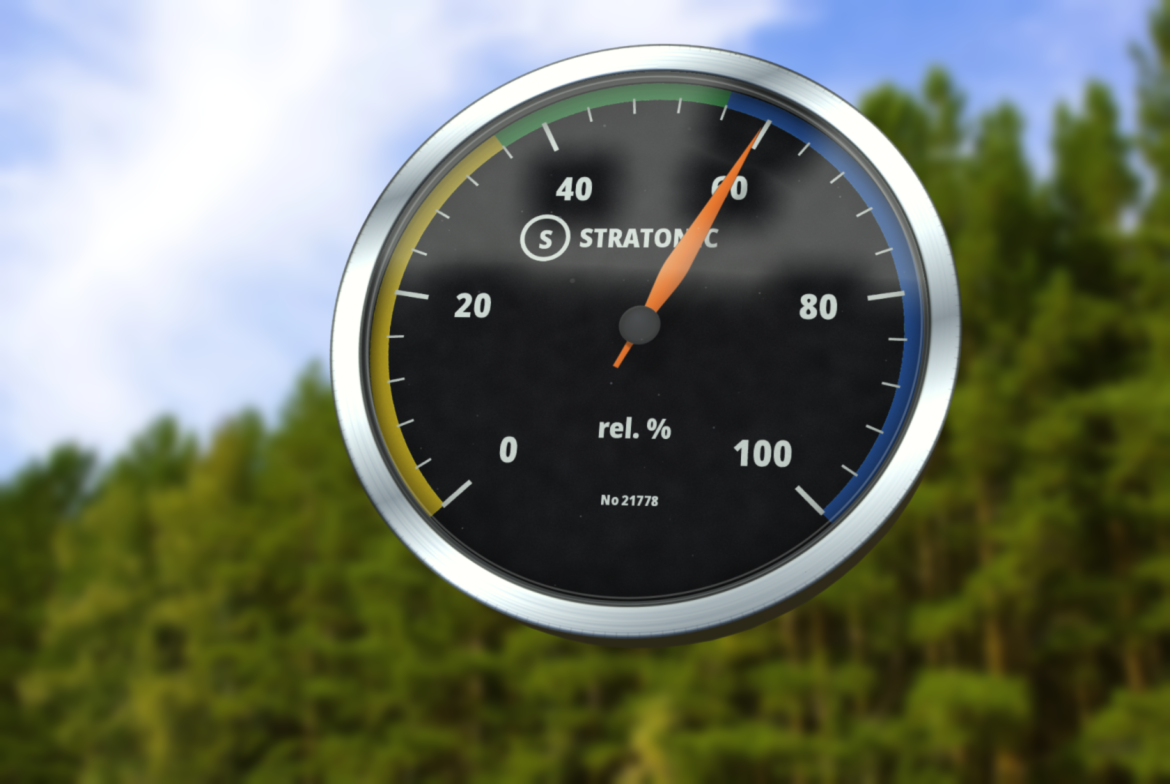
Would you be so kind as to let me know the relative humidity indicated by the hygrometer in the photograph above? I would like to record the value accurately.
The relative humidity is 60 %
